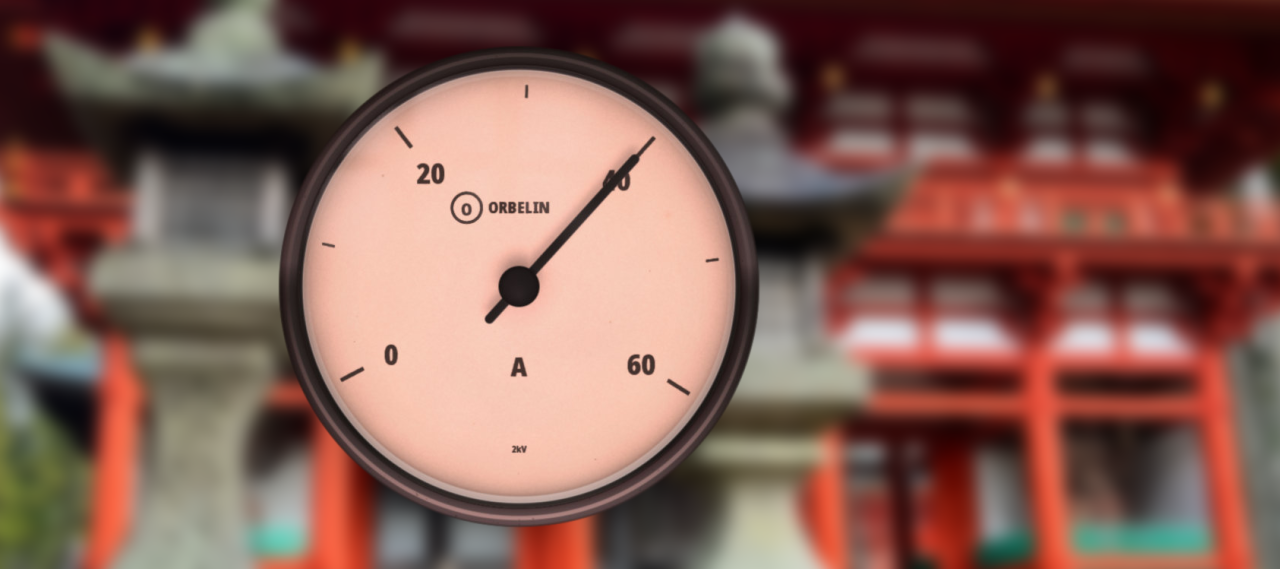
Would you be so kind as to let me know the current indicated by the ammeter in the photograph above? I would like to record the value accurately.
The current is 40 A
